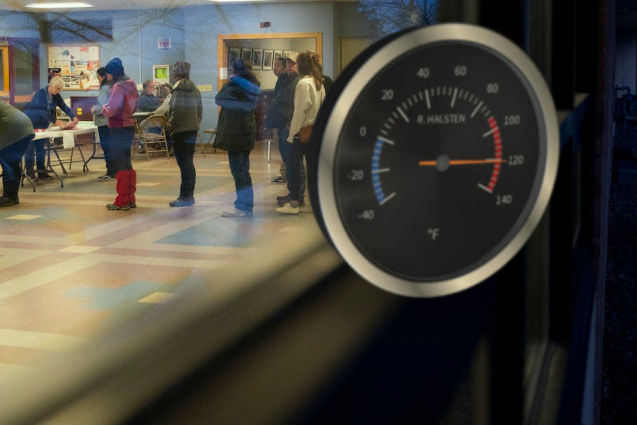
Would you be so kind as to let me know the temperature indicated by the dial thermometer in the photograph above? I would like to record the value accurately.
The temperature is 120 °F
